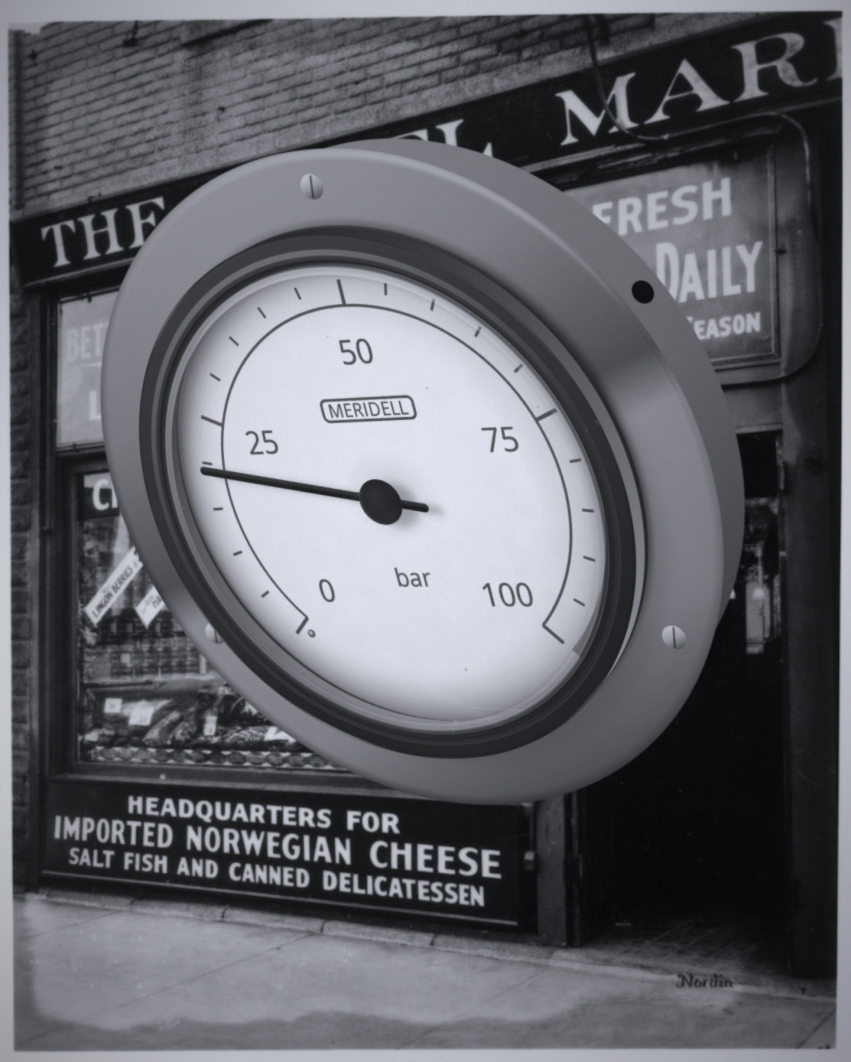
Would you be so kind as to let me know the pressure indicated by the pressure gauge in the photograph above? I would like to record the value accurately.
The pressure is 20 bar
